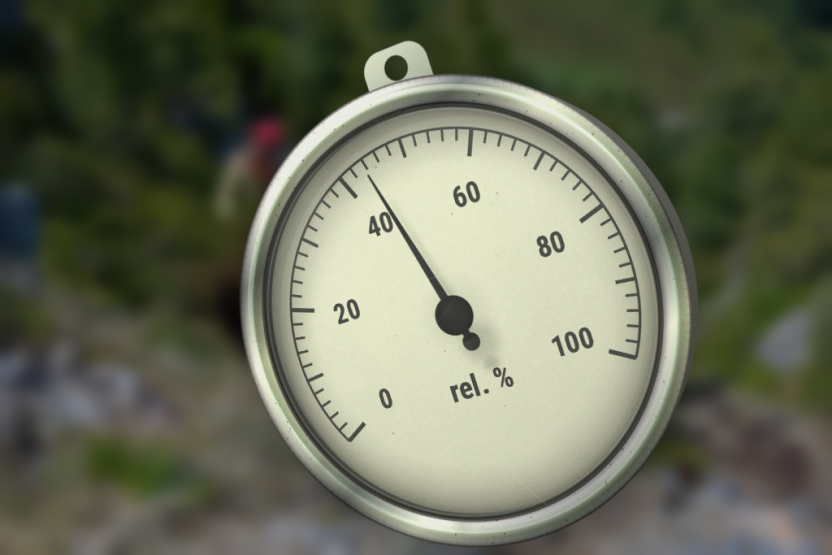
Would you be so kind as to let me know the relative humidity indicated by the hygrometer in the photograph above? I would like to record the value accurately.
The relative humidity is 44 %
